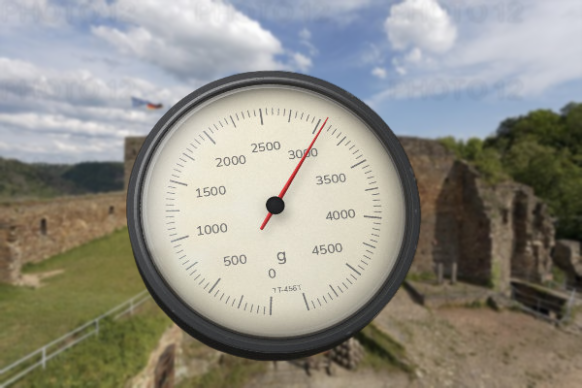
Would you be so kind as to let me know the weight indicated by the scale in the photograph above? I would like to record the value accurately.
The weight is 3050 g
